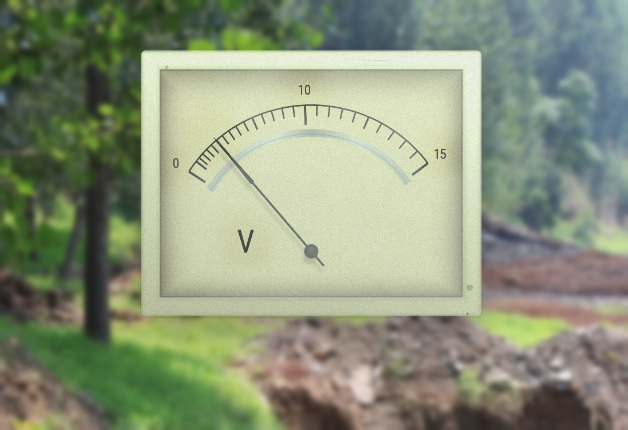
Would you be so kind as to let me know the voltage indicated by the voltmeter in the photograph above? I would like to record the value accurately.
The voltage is 5 V
